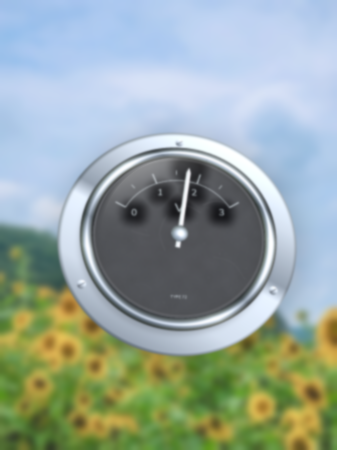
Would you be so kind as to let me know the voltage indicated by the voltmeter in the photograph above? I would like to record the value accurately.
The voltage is 1.75 V
